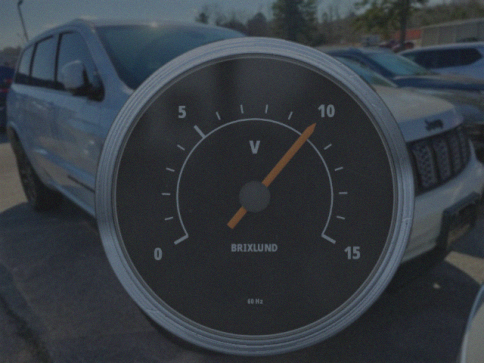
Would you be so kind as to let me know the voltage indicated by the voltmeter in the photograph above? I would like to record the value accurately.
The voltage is 10 V
